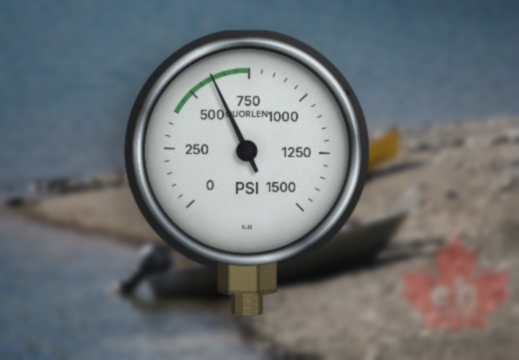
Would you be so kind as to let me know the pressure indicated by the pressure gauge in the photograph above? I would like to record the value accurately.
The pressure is 600 psi
